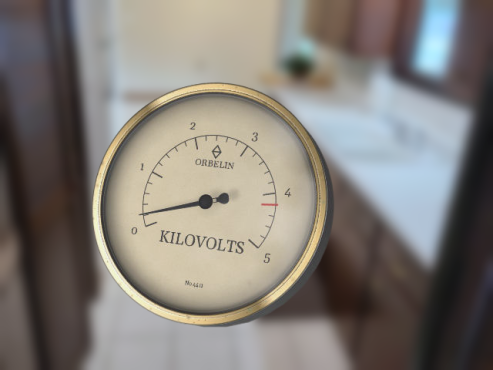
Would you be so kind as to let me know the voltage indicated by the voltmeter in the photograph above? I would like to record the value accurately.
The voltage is 0.2 kV
